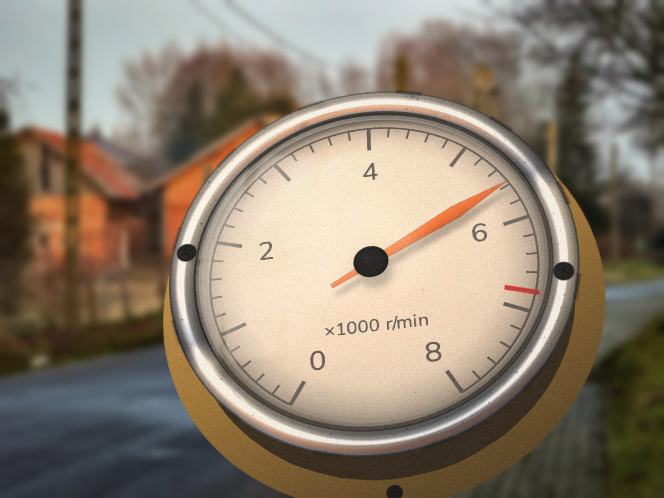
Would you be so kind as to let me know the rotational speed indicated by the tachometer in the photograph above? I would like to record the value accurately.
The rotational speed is 5600 rpm
